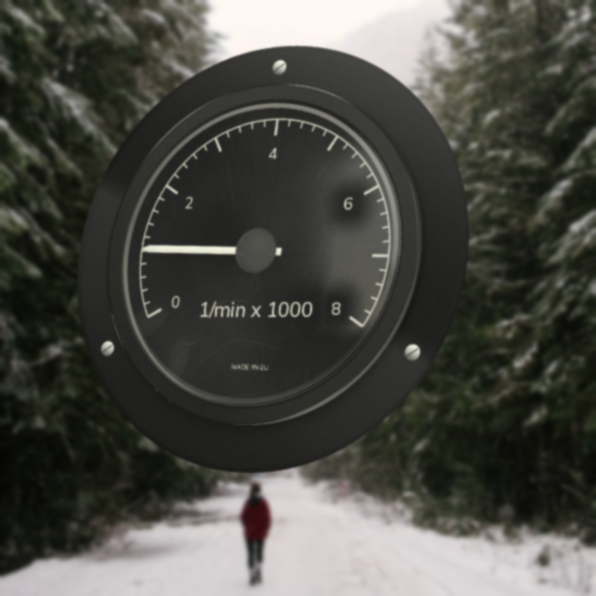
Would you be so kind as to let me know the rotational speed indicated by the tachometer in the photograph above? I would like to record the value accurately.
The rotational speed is 1000 rpm
